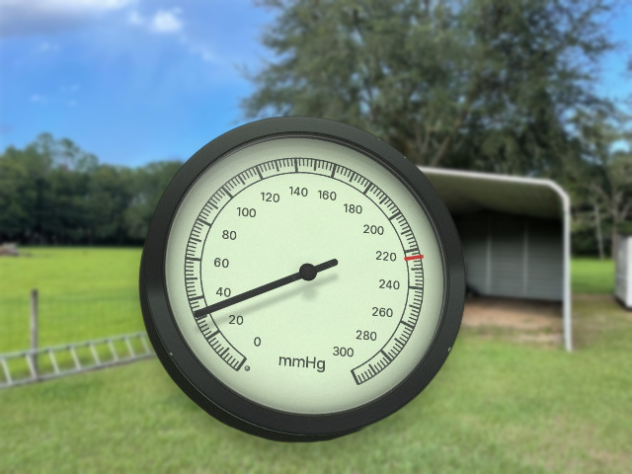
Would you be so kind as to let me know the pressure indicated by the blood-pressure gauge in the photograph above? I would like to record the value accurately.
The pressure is 32 mmHg
